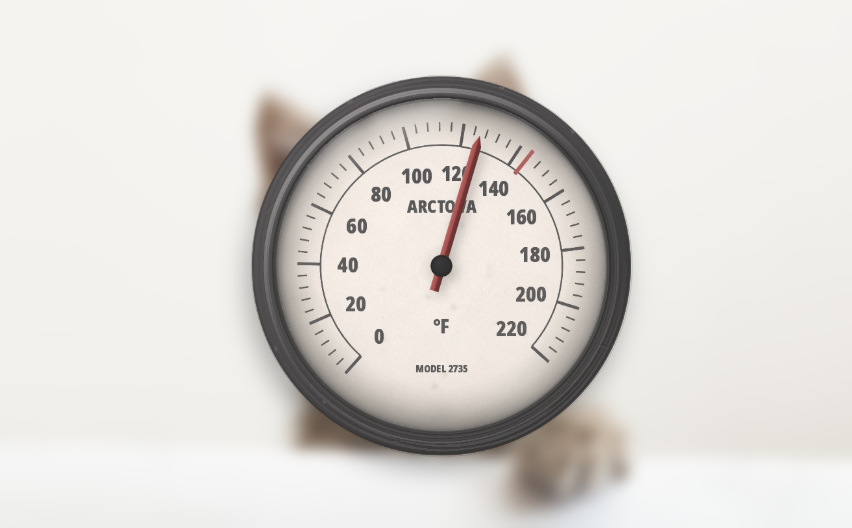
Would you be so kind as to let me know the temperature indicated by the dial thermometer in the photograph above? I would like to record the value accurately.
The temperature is 126 °F
